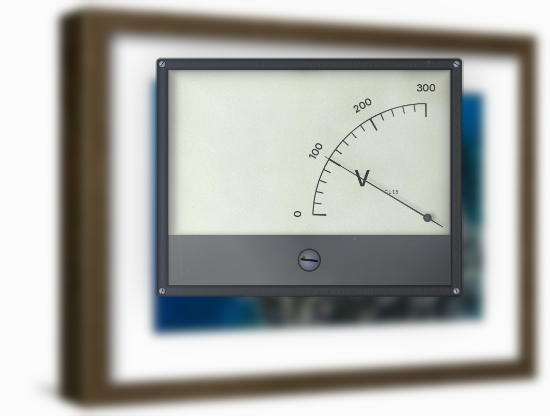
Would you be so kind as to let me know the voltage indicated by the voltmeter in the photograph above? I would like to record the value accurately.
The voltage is 100 V
